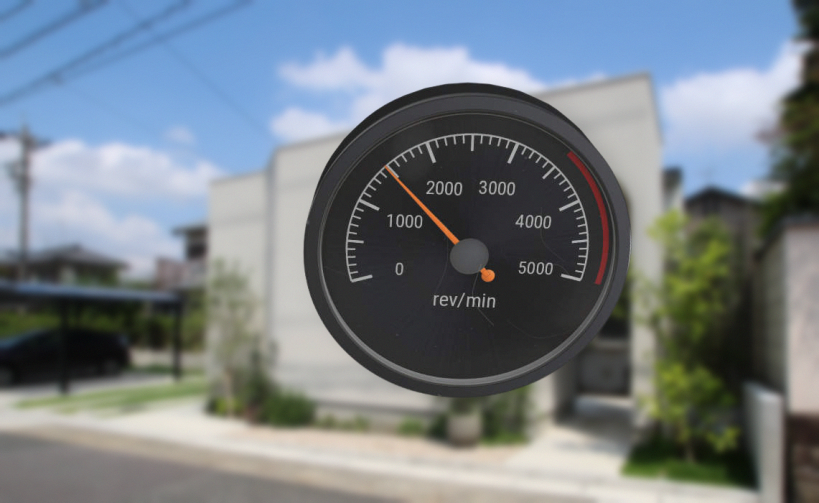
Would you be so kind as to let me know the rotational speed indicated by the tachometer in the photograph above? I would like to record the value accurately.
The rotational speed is 1500 rpm
